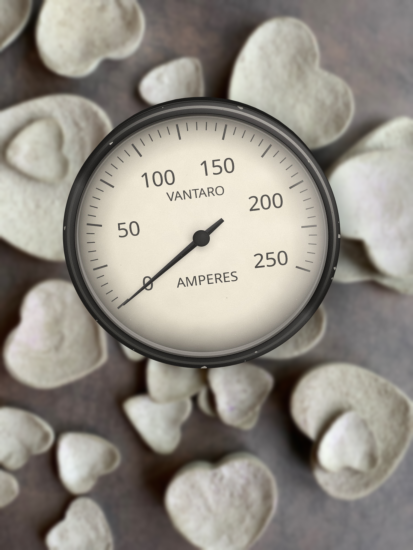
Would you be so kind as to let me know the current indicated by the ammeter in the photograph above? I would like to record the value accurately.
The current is 0 A
